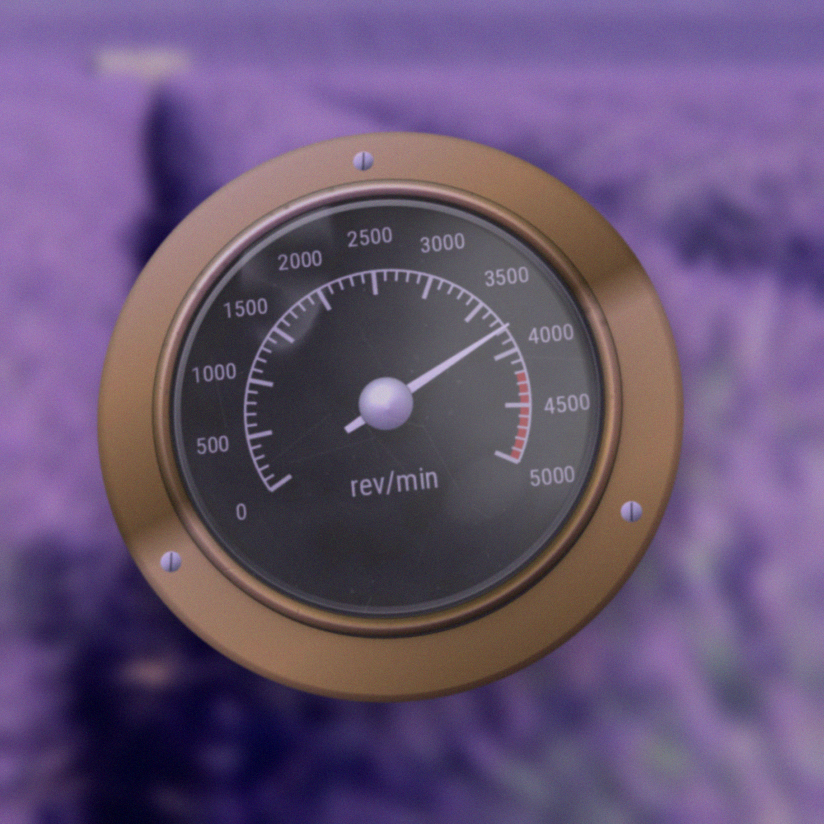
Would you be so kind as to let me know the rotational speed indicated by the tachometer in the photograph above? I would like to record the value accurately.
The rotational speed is 3800 rpm
